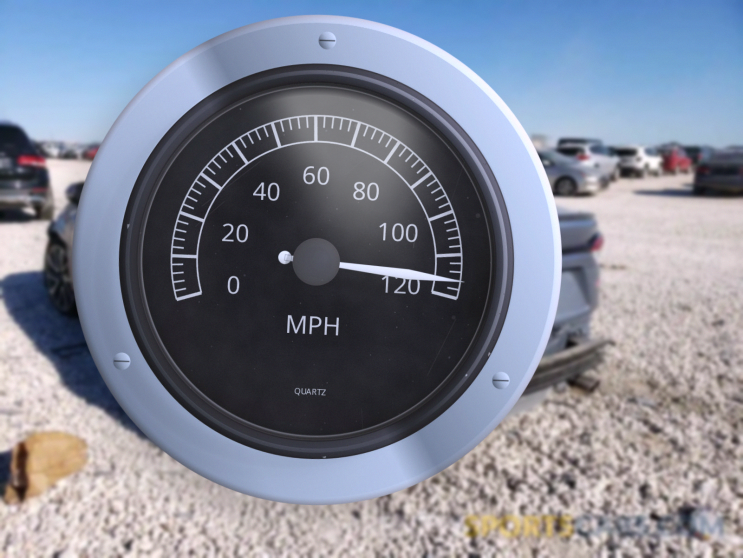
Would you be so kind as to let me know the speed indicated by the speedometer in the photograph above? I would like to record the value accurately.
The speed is 116 mph
